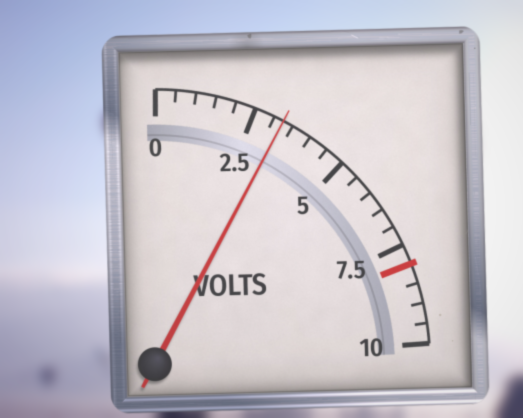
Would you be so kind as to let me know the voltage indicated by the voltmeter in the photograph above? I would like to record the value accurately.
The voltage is 3.25 V
